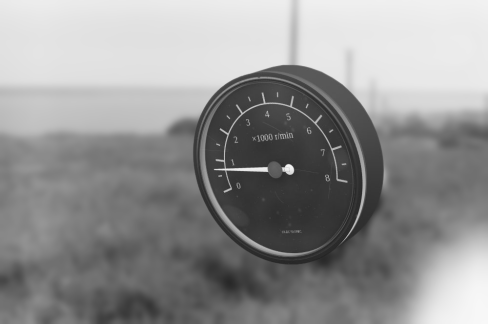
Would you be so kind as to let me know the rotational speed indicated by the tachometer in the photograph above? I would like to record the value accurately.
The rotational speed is 750 rpm
